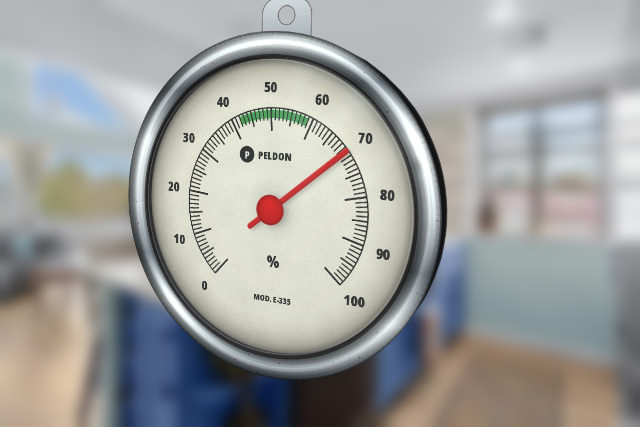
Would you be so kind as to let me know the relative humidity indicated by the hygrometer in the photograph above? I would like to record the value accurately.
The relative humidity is 70 %
